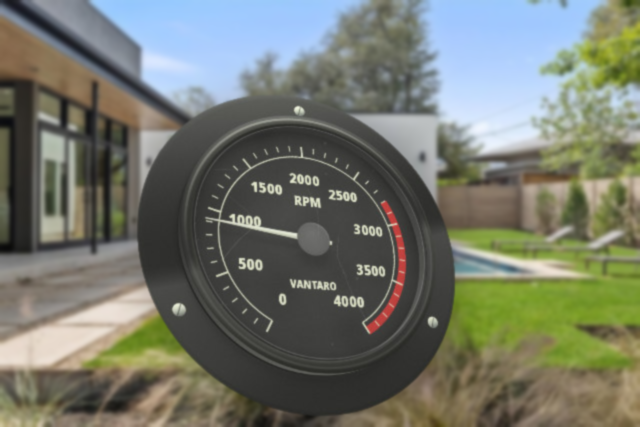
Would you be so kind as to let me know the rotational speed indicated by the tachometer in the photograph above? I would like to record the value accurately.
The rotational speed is 900 rpm
